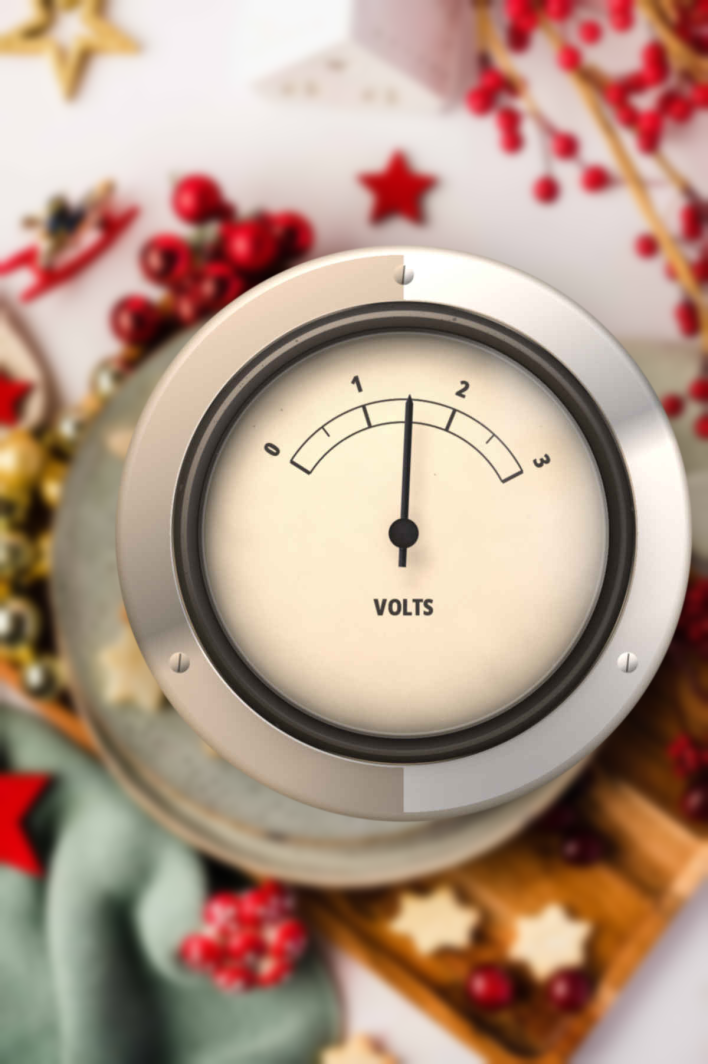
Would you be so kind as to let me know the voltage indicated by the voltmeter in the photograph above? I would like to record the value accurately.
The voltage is 1.5 V
